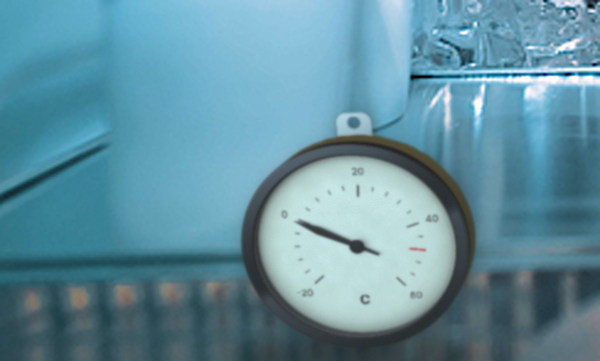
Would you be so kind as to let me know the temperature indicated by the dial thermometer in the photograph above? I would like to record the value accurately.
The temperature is 0 °C
